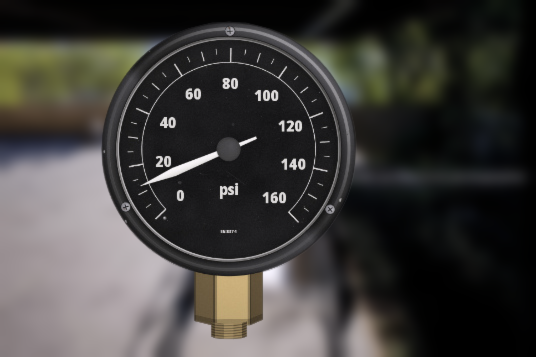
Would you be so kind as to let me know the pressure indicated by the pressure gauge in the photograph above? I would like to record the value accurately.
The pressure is 12.5 psi
